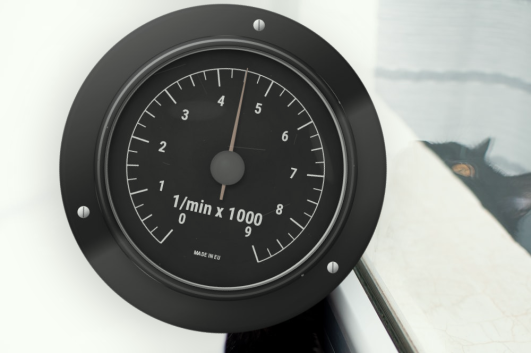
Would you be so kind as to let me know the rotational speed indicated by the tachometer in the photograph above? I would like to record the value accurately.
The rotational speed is 4500 rpm
